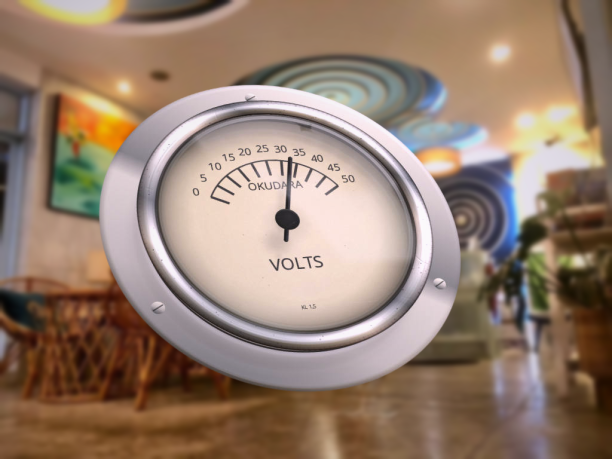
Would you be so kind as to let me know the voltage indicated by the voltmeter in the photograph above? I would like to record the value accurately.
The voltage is 32.5 V
